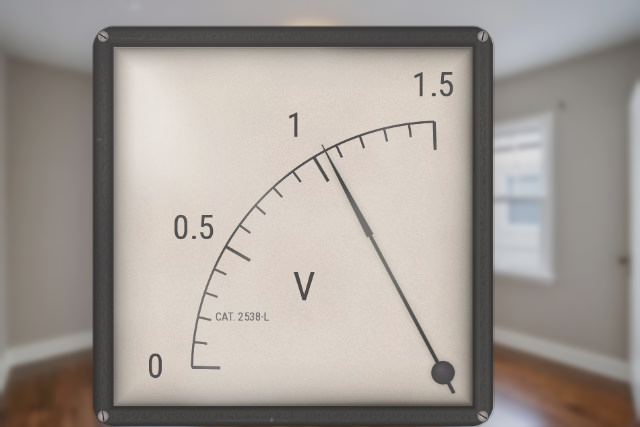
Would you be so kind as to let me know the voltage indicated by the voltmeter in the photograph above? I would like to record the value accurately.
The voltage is 1.05 V
